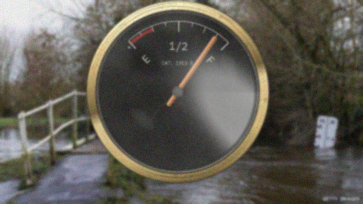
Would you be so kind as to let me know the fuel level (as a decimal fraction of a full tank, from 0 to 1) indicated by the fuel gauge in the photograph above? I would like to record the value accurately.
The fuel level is 0.875
